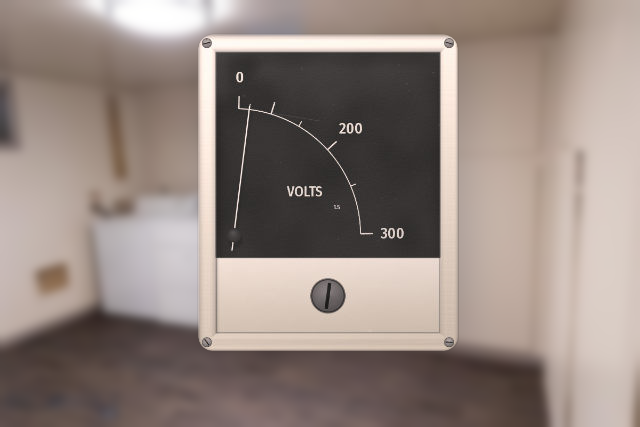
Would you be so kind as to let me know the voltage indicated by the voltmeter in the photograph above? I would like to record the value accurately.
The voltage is 50 V
